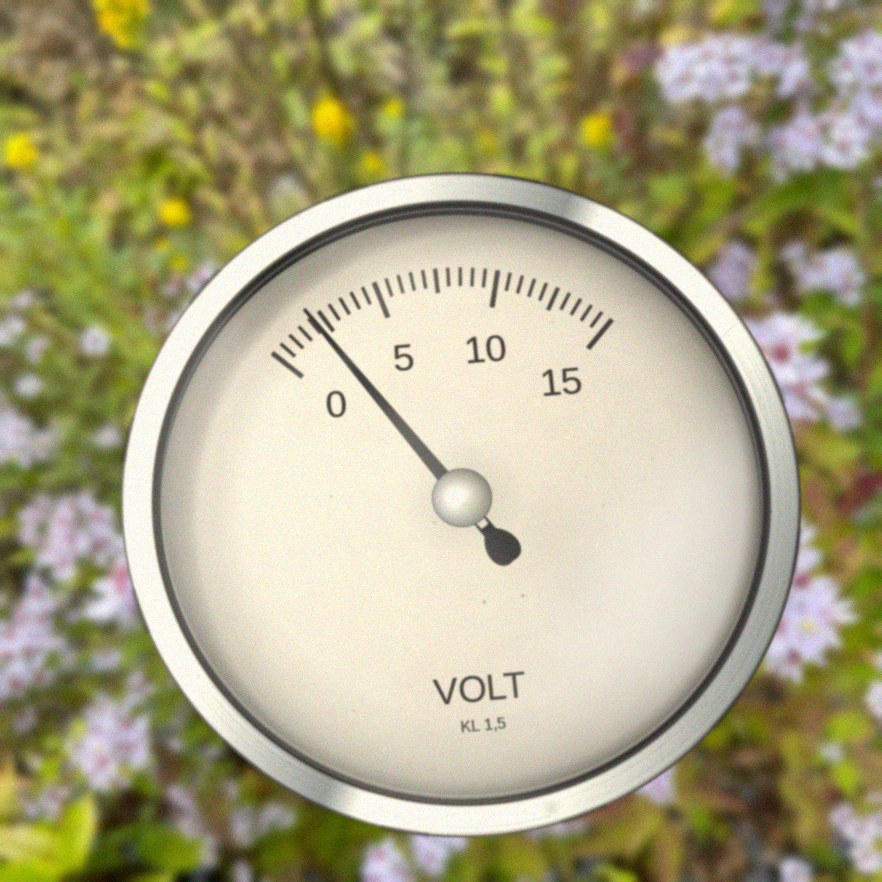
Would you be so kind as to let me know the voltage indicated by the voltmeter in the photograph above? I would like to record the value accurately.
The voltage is 2 V
